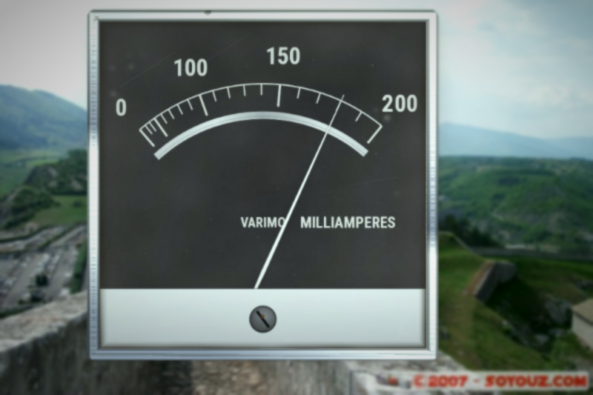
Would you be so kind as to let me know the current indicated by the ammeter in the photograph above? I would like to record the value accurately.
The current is 180 mA
